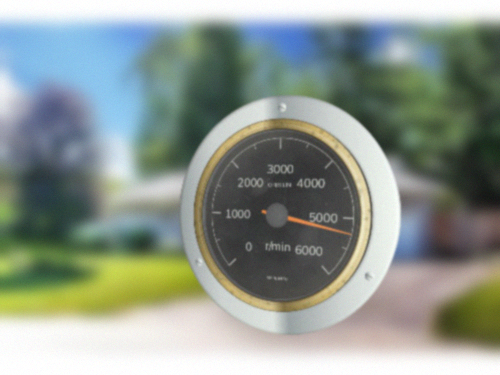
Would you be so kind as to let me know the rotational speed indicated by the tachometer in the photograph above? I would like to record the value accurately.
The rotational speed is 5250 rpm
